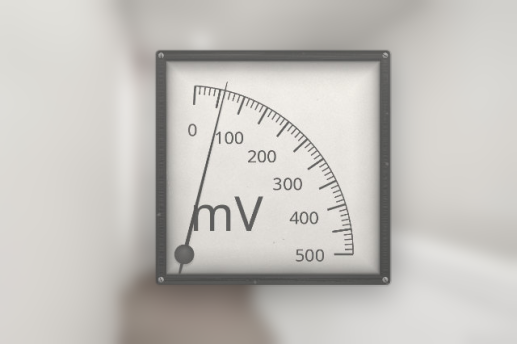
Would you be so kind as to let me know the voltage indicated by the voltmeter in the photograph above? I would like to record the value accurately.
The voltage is 60 mV
